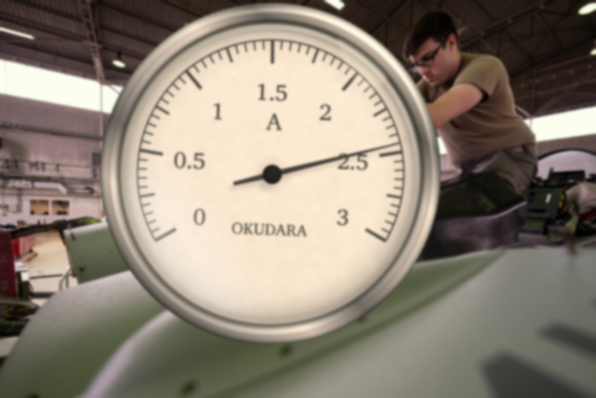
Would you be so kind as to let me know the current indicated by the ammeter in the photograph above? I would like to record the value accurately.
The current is 2.45 A
